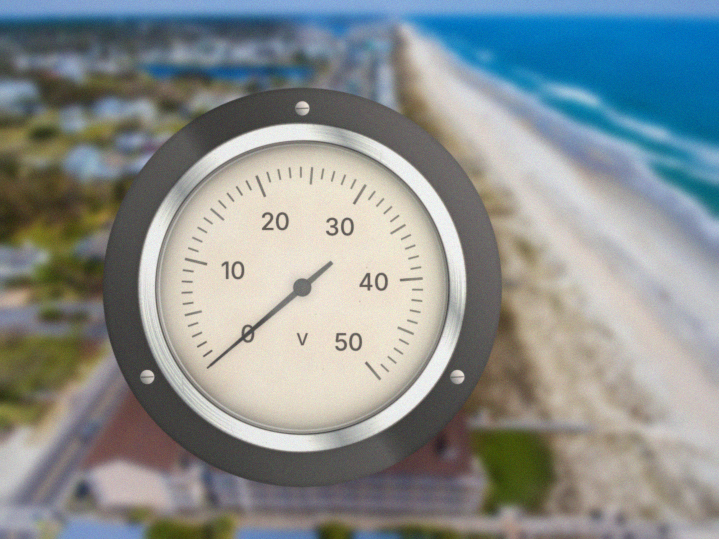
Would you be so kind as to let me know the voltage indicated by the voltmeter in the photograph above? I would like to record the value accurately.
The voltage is 0 V
